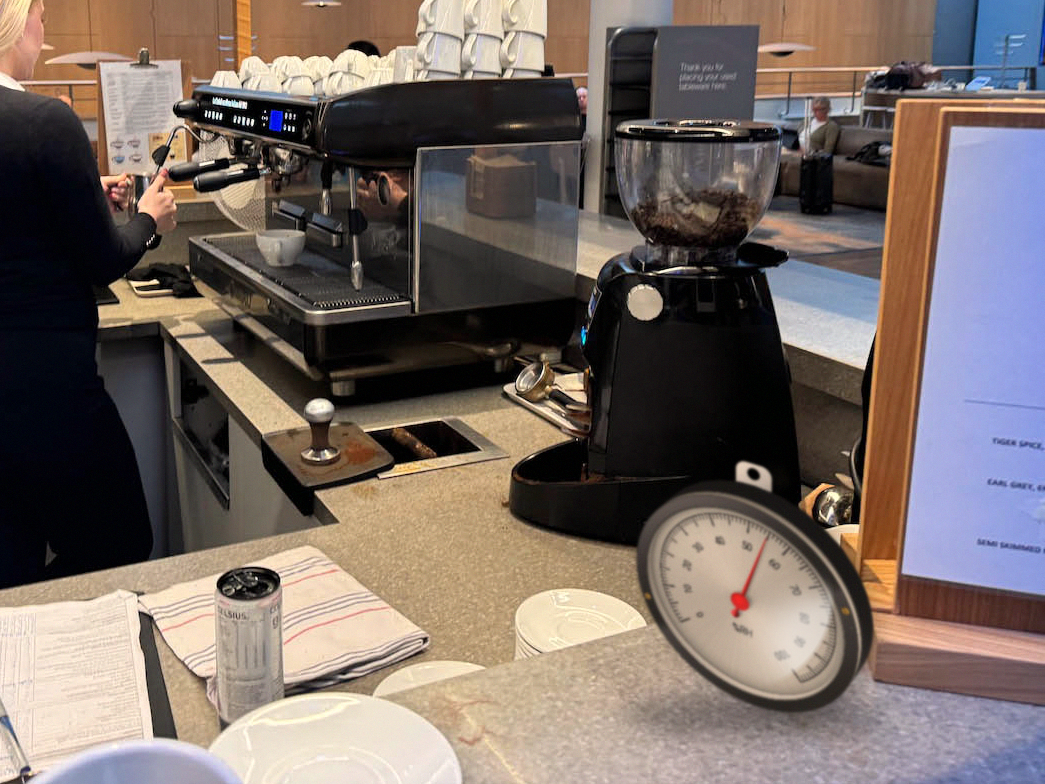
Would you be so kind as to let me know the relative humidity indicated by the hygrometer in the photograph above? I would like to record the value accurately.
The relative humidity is 55 %
